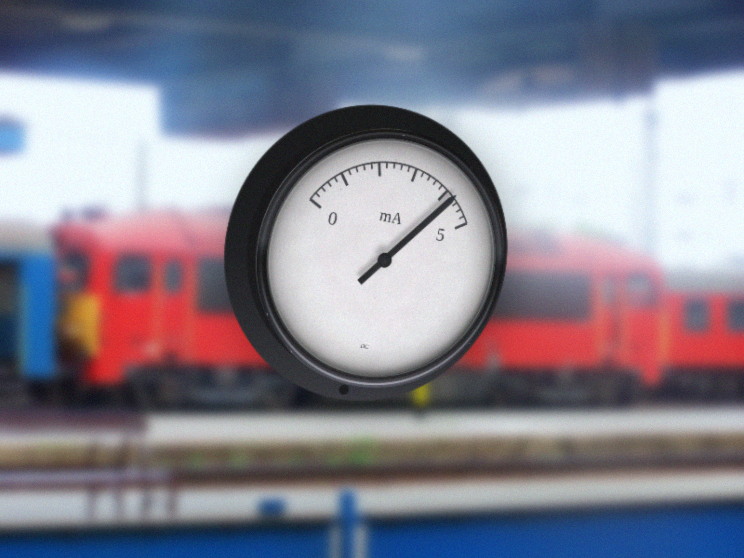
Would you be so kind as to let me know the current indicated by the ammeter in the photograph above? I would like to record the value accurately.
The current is 4.2 mA
